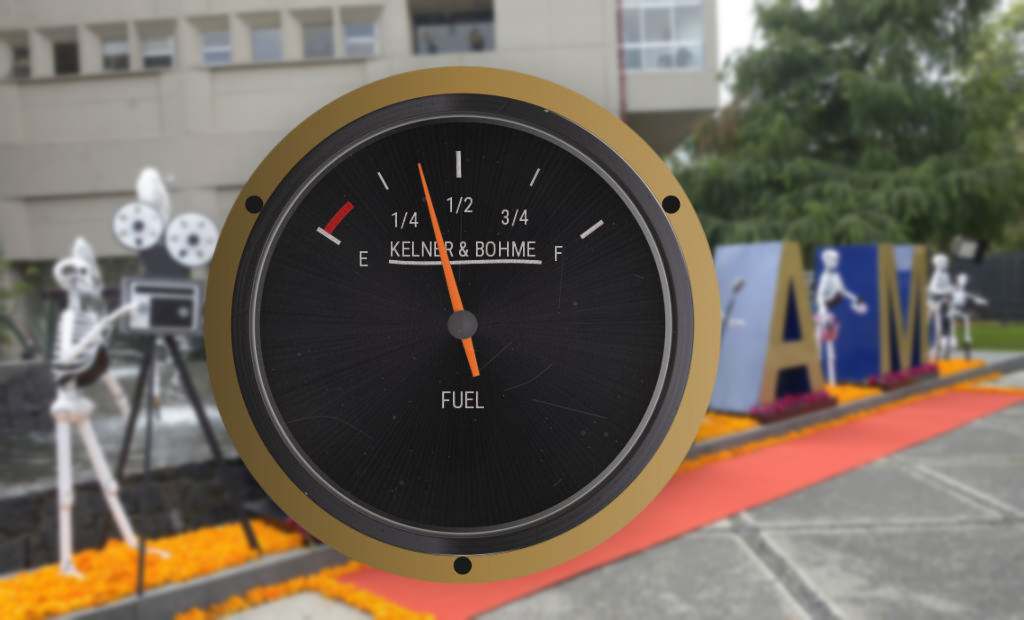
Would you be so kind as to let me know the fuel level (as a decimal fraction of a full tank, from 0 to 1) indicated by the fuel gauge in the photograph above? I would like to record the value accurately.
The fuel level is 0.375
